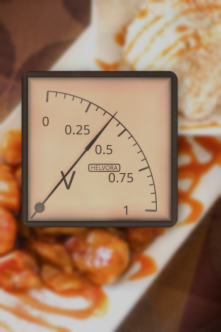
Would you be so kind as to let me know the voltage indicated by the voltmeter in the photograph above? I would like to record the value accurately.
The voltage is 0.4 V
